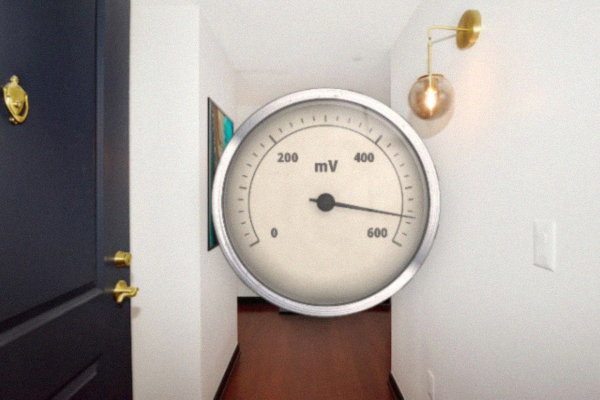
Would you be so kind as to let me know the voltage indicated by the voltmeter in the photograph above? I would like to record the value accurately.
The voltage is 550 mV
